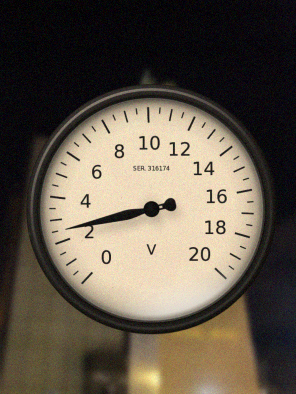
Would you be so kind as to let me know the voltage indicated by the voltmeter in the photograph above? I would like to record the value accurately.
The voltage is 2.5 V
